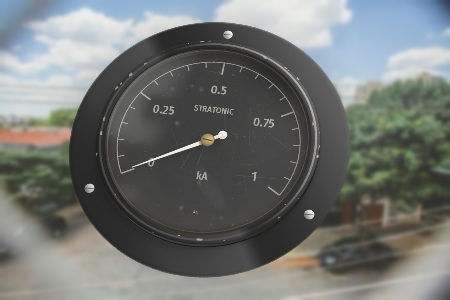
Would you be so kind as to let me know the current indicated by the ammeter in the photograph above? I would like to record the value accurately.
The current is 0 kA
